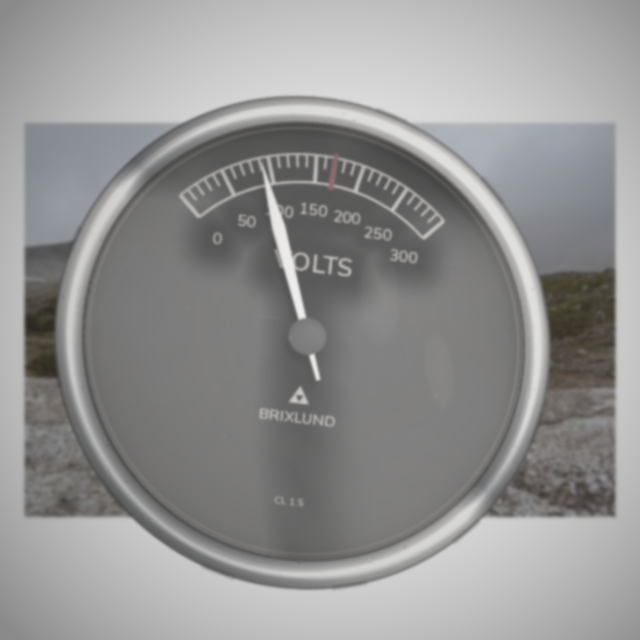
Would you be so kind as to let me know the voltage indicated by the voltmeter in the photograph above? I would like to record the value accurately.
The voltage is 90 V
